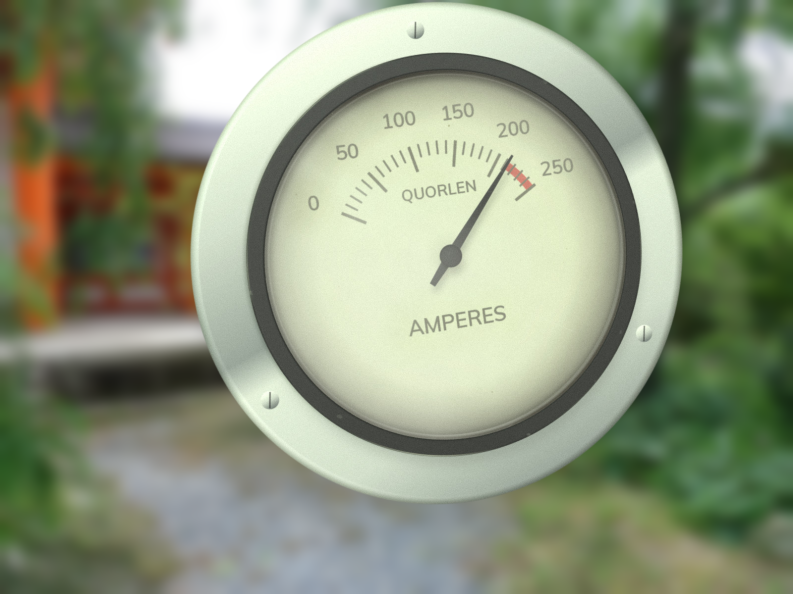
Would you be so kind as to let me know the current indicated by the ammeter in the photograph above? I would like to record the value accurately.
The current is 210 A
